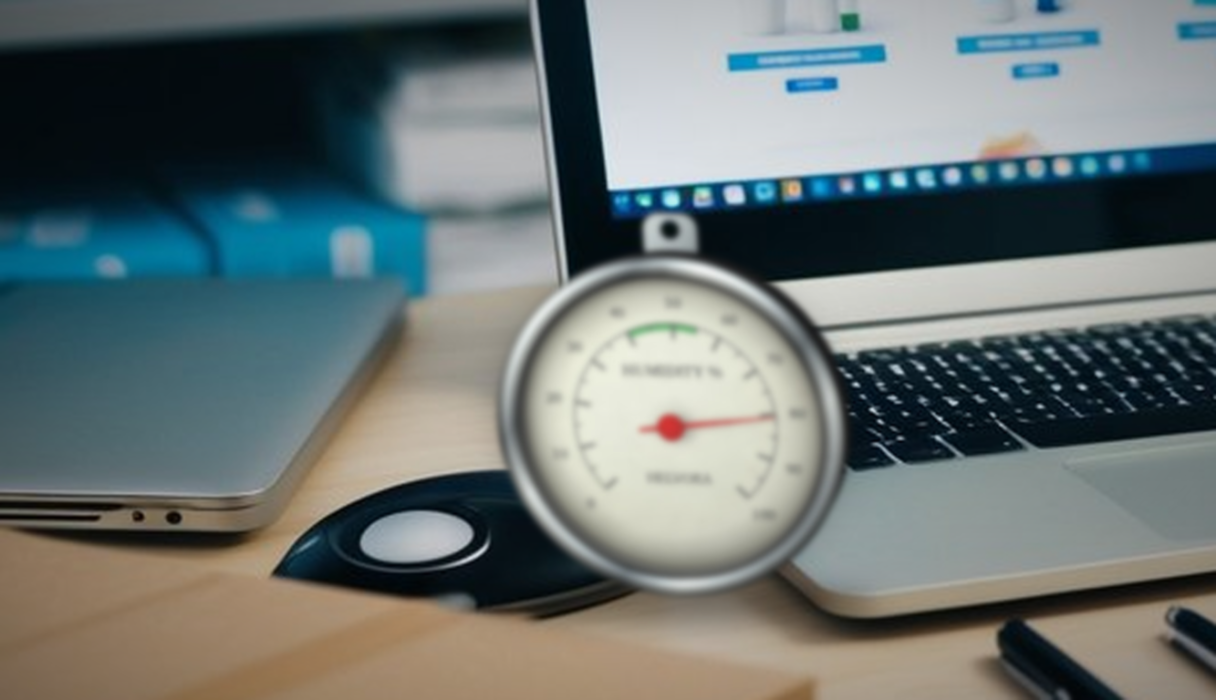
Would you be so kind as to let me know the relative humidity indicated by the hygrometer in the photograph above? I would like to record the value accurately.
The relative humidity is 80 %
